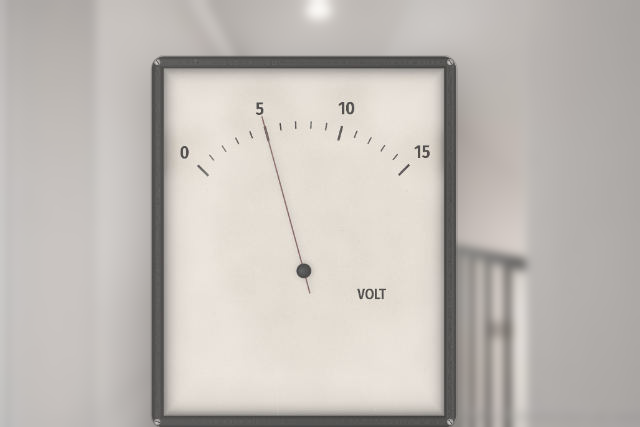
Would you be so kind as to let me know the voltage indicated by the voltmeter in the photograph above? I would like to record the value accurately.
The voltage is 5 V
